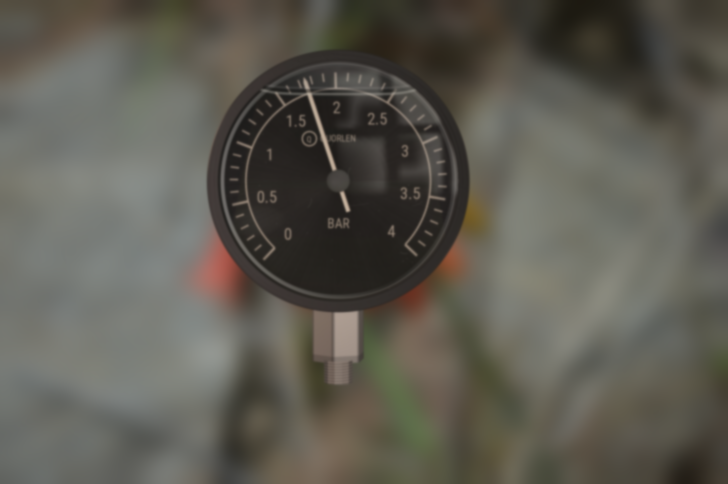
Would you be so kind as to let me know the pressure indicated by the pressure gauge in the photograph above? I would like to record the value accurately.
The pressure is 1.75 bar
